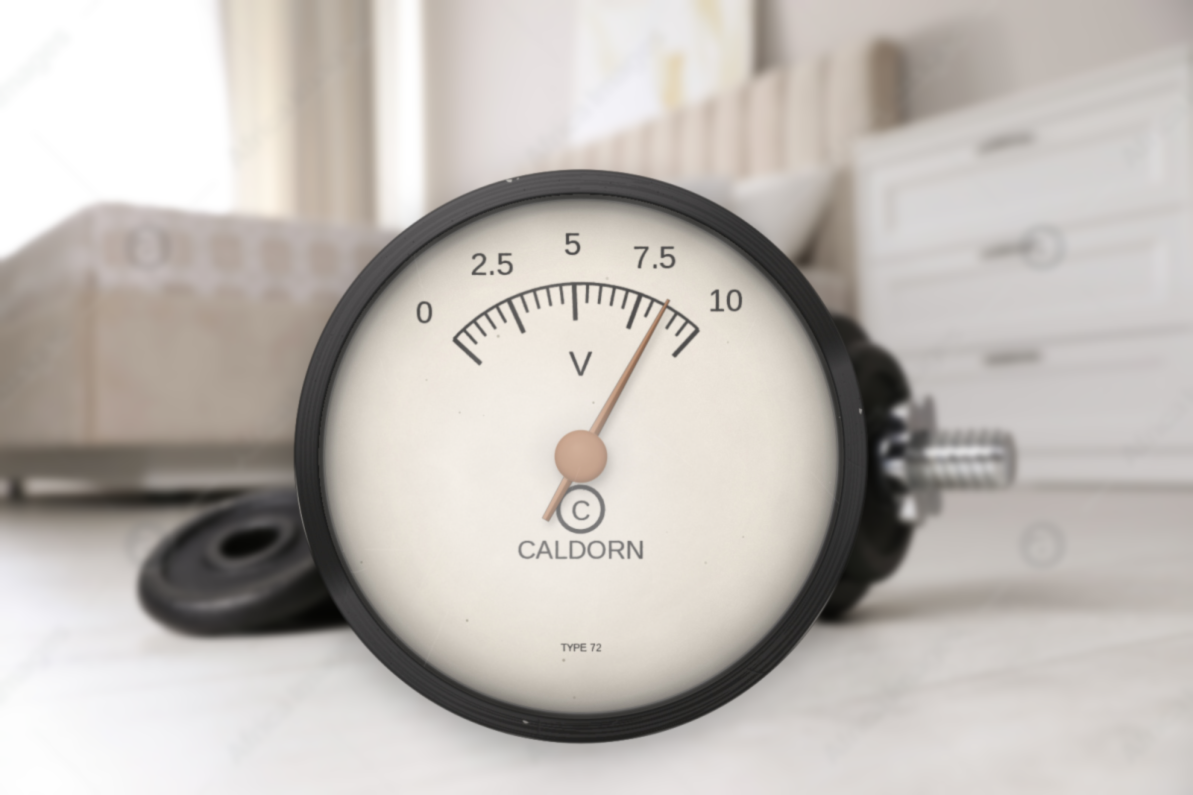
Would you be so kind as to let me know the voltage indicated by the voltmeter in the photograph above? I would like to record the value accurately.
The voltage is 8.5 V
